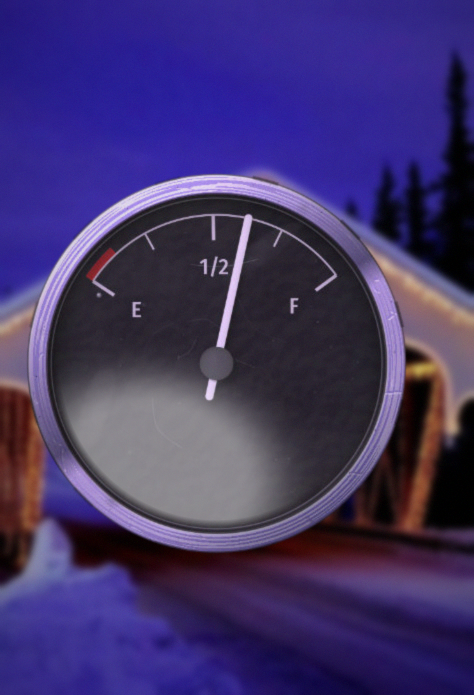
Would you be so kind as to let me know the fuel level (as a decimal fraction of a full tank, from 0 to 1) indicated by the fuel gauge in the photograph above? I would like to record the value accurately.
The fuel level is 0.625
